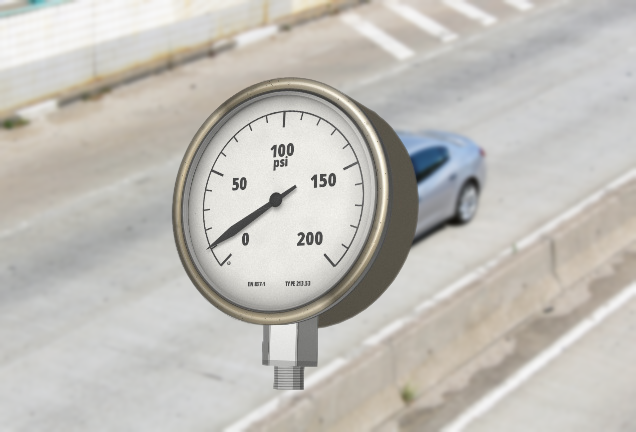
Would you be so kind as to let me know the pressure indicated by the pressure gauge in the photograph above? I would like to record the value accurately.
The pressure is 10 psi
